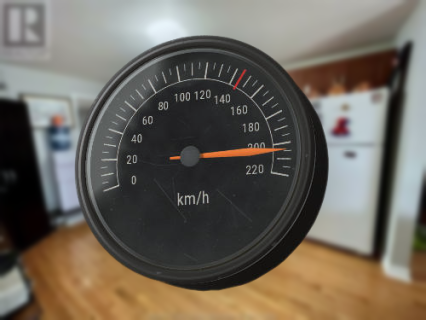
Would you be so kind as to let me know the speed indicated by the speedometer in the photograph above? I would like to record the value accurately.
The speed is 205 km/h
